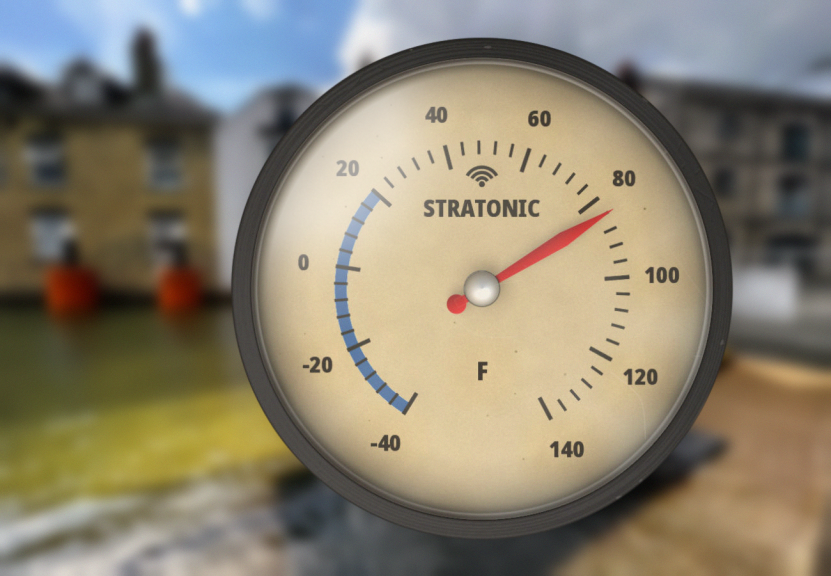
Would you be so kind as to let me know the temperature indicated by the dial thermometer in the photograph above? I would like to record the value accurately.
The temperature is 84 °F
